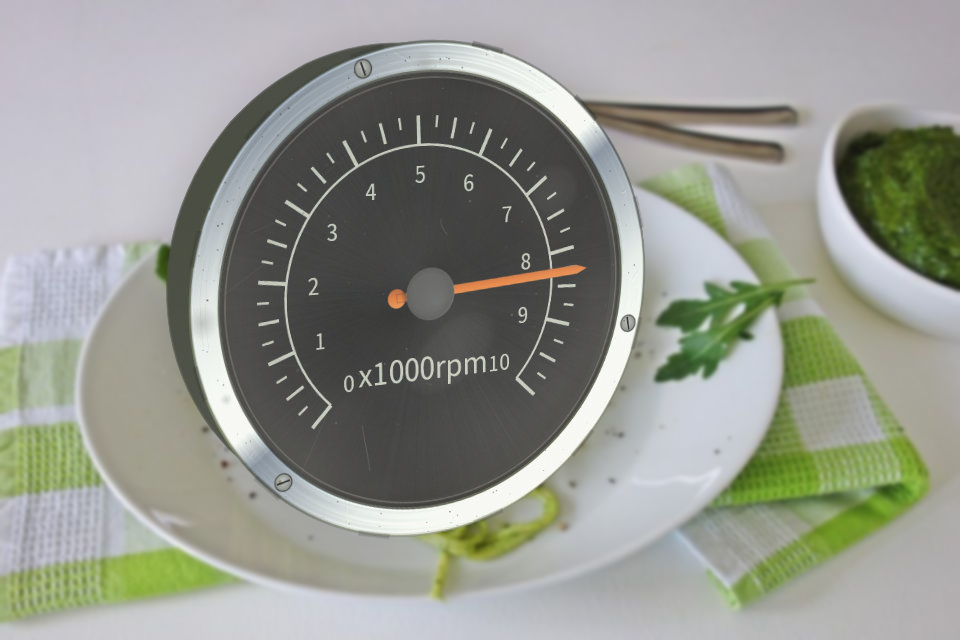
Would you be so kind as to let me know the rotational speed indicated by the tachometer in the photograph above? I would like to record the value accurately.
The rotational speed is 8250 rpm
